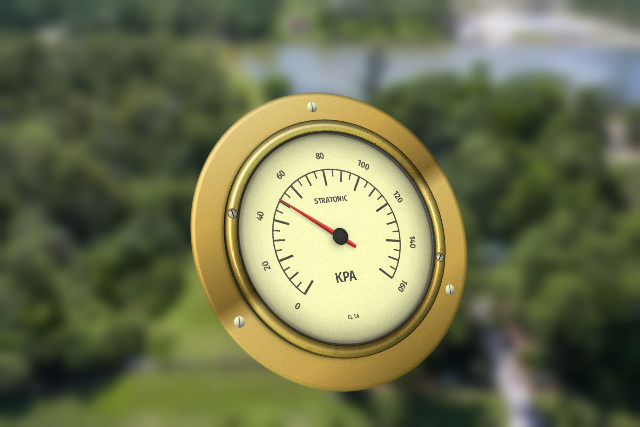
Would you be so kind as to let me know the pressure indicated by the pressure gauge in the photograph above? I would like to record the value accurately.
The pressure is 50 kPa
